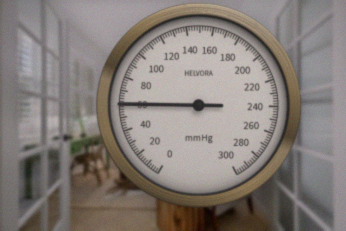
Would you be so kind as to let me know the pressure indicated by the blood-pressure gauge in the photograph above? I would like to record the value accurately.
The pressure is 60 mmHg
